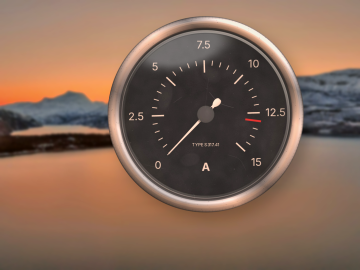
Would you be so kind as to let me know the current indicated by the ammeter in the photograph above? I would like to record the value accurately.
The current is 0 A
